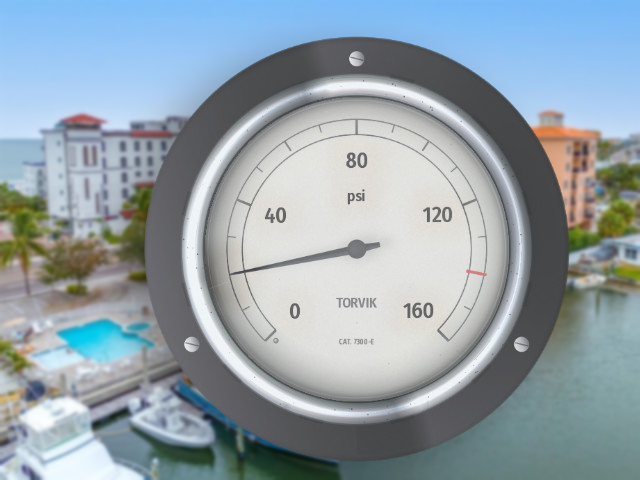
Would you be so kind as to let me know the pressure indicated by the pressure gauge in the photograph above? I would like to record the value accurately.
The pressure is 20 psi
